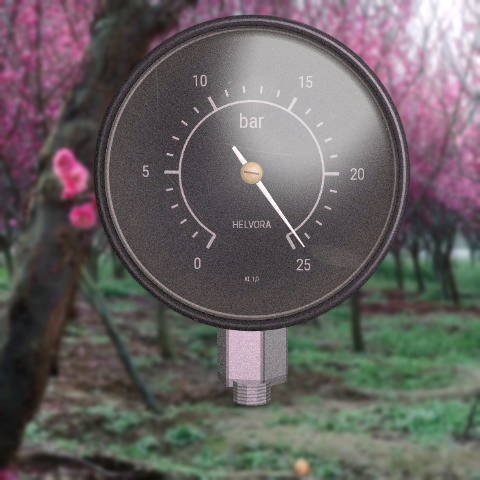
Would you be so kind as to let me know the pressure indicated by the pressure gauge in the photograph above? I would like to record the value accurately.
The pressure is 24.5 bar
